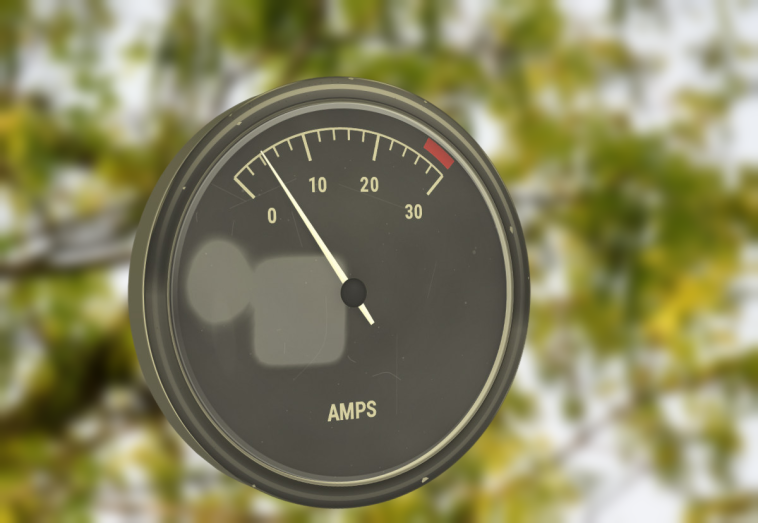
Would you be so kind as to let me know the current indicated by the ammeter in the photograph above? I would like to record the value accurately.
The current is 4 A
